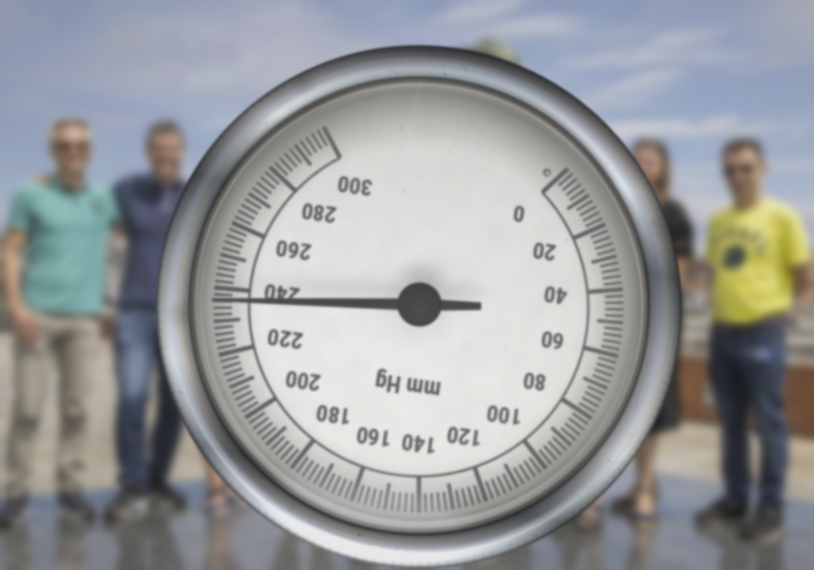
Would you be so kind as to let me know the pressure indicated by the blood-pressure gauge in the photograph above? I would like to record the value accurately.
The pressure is 236 mmHg
